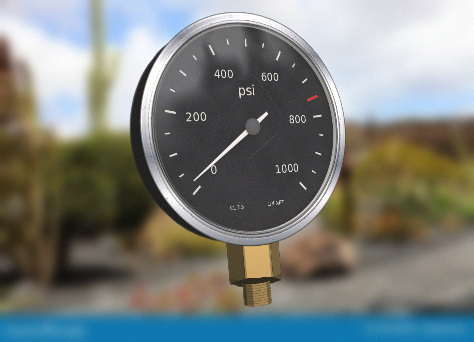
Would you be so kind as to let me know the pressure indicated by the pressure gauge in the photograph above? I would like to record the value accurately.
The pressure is 25 psi
